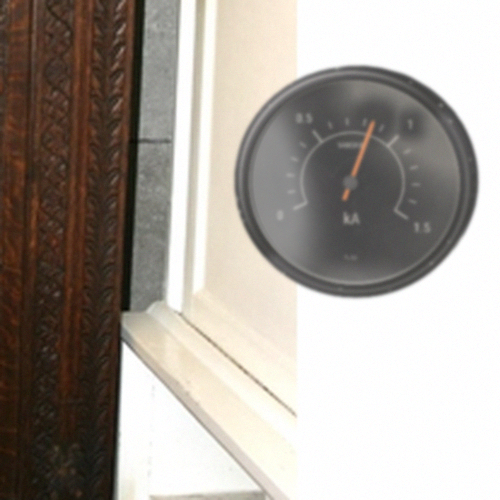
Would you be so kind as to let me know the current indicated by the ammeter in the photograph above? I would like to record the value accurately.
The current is 0.85 kA
